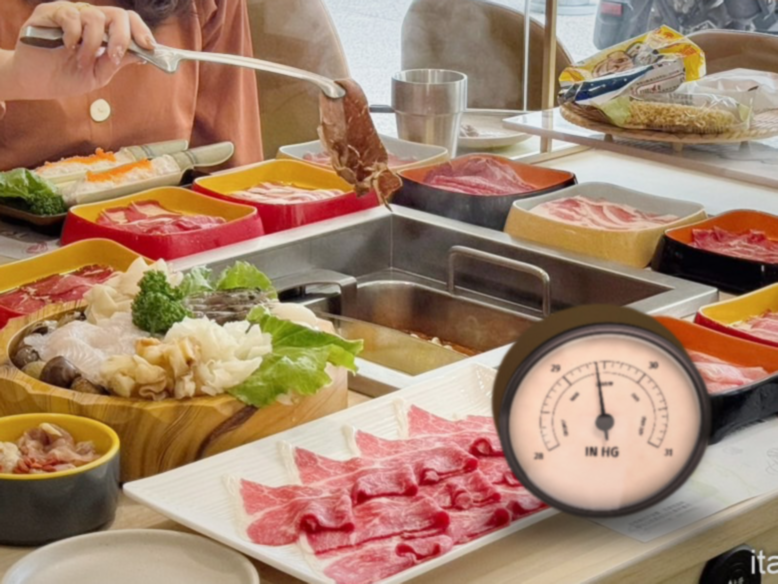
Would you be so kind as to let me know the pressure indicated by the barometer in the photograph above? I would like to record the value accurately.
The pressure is 29.4 inHg
